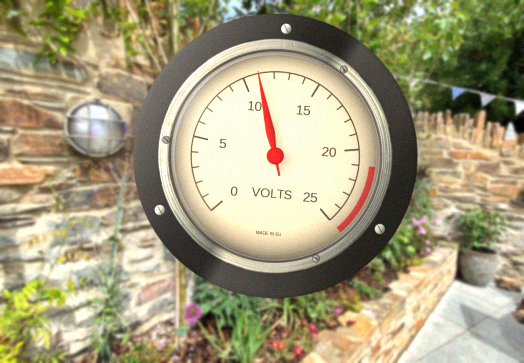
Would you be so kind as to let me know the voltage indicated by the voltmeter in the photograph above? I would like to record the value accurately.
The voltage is 11 V
